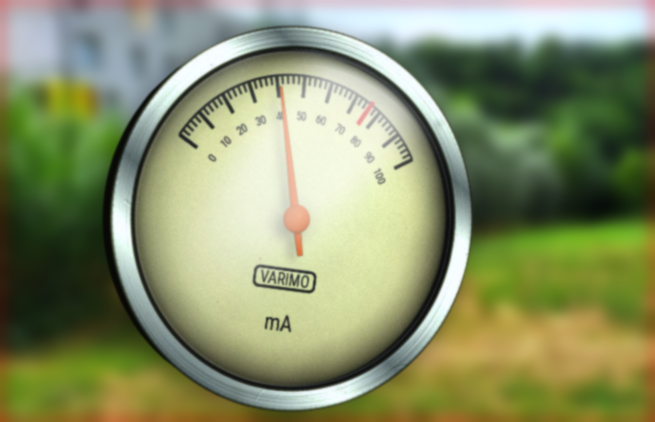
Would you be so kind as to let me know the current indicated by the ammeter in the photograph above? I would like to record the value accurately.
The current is 40 mA
